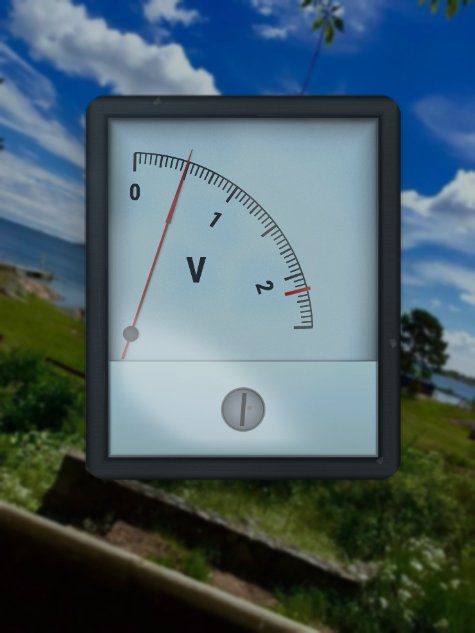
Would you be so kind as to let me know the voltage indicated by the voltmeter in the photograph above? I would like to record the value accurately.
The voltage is 0.5 V
